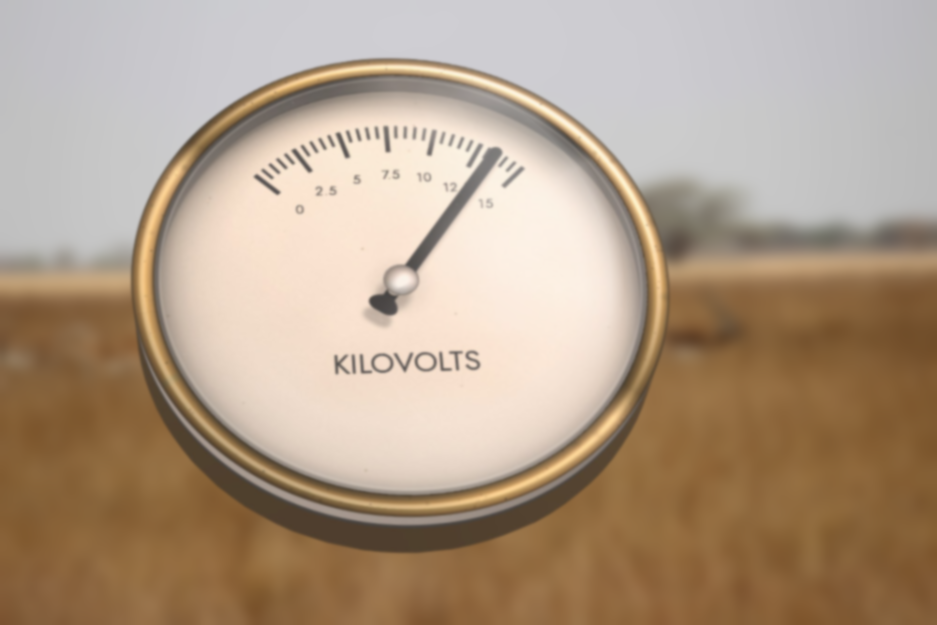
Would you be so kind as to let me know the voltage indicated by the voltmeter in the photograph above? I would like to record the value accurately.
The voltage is 13.5 kV
